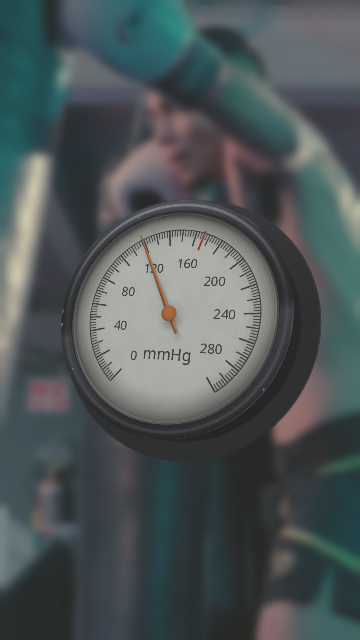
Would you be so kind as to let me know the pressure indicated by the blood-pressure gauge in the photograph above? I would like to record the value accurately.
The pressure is 120 mmHg
